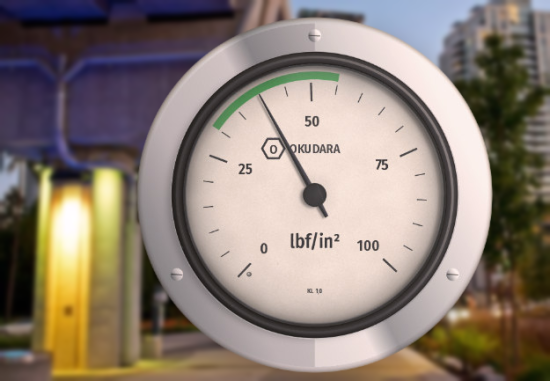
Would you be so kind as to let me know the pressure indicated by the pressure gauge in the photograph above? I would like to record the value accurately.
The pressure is 40 psi
